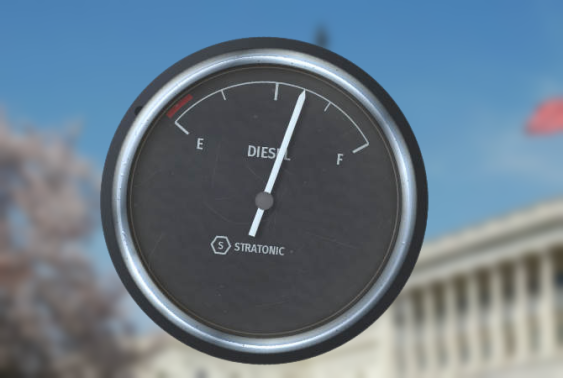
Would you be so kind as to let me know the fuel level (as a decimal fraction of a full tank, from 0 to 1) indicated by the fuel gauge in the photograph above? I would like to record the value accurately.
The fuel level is 0.625
